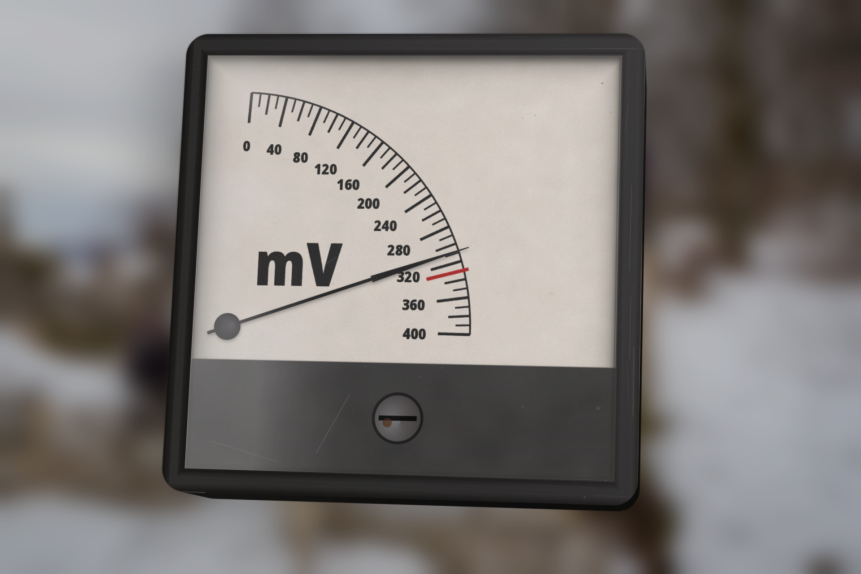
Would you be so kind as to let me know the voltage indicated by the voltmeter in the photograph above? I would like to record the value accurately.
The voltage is 310 mV
